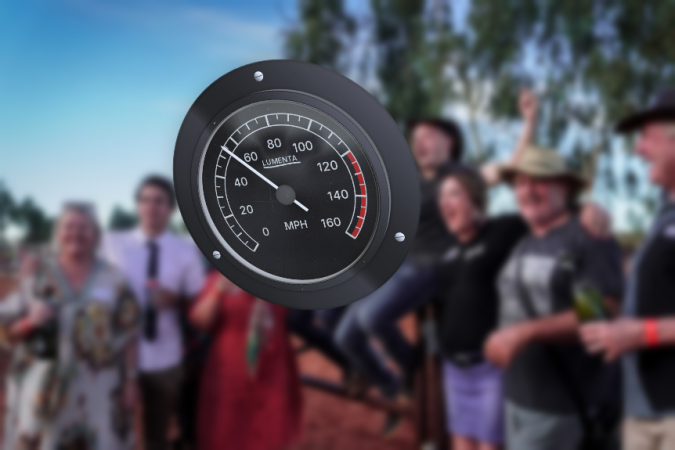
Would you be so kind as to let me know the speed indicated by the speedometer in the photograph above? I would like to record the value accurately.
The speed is 55 mph
